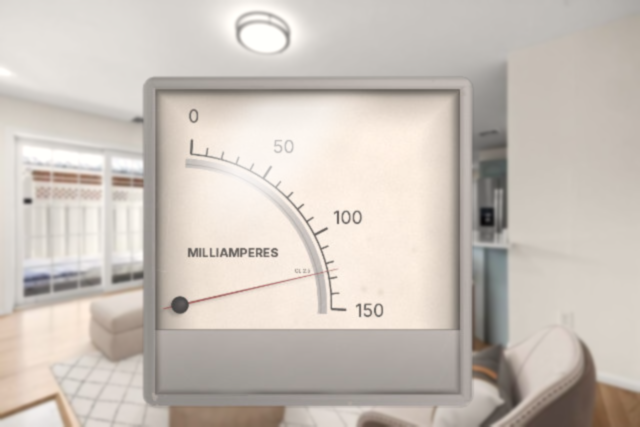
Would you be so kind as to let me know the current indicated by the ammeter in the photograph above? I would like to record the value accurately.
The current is 125 mA
